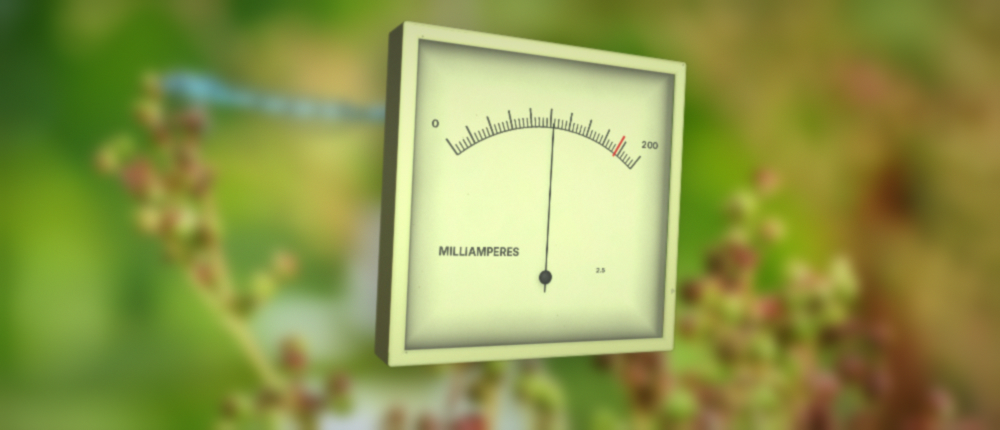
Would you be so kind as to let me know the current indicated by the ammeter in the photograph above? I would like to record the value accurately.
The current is 100 mA
